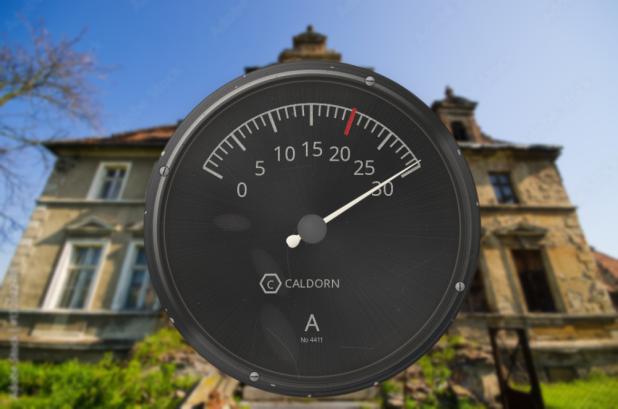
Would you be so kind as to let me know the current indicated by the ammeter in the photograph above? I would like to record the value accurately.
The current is 29.5 A
